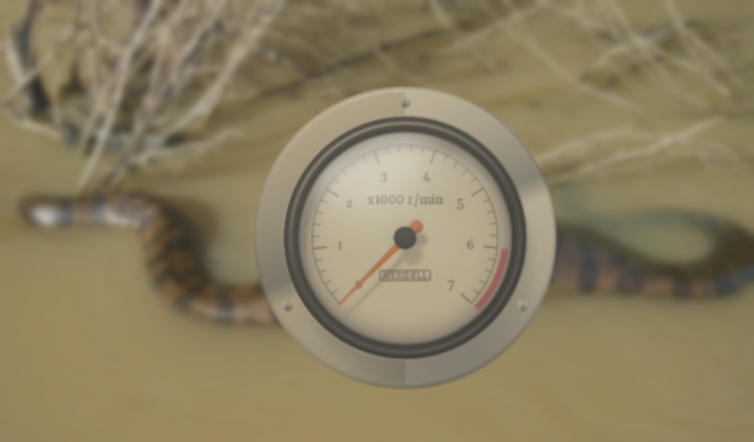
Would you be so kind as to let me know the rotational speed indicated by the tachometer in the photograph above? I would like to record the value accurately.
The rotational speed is 0 rpm
